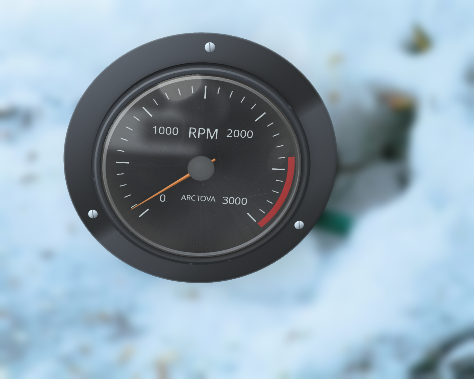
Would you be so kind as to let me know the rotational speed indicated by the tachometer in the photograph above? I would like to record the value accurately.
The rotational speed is 100 rpm
